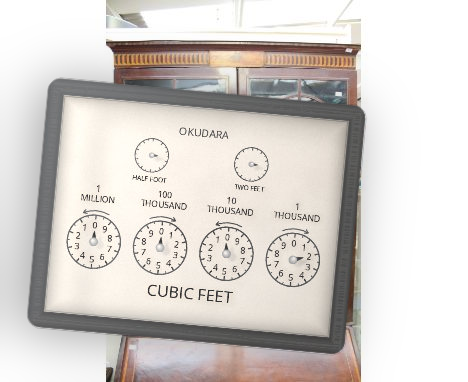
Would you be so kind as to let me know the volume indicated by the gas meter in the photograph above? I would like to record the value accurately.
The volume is 200 ft³
